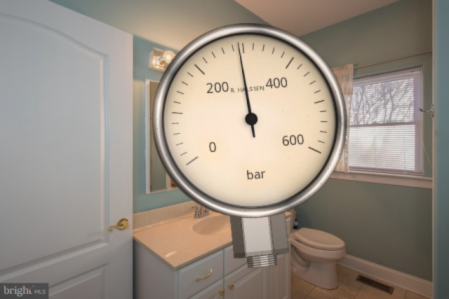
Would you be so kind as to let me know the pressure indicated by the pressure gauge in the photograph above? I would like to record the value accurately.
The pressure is 290 bar
